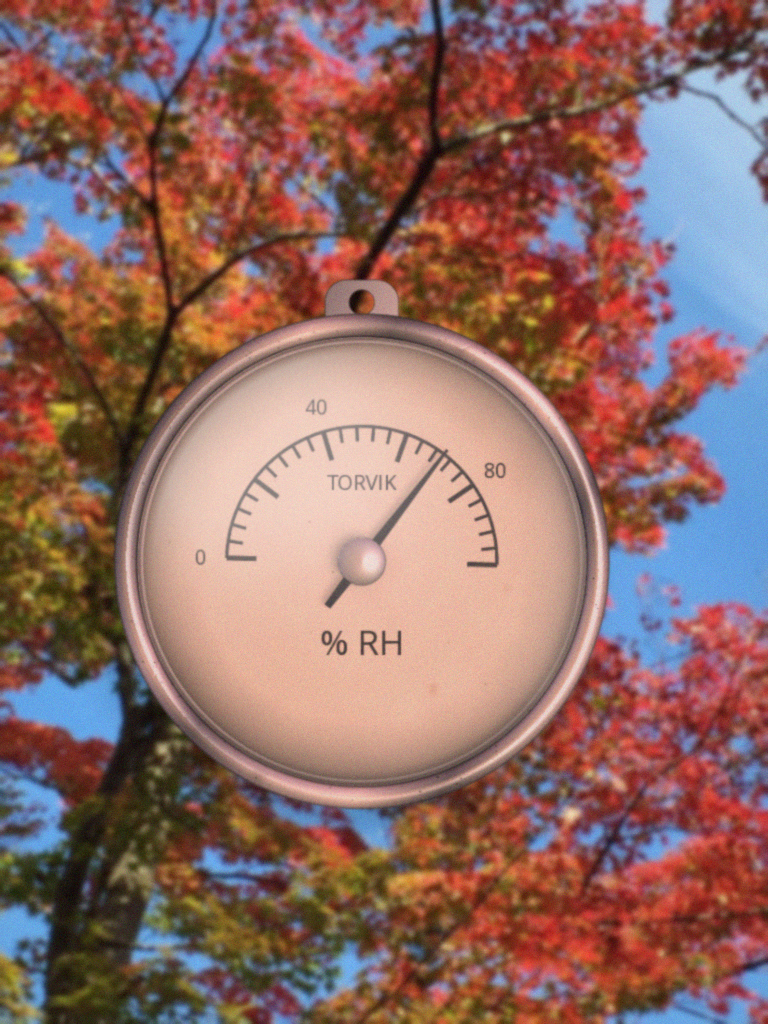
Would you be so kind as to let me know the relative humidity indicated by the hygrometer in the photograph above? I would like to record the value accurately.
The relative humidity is 70 %
